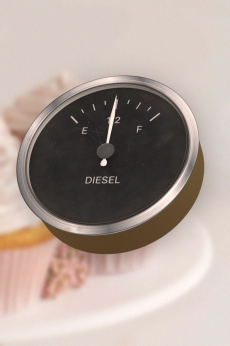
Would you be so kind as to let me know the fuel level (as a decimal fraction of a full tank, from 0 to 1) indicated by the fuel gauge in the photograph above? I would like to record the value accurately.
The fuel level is 0.5
